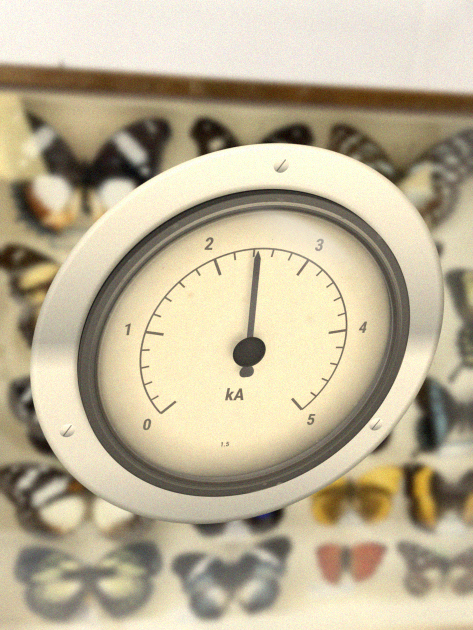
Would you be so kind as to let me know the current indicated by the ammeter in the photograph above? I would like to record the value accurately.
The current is 2.4 kA
